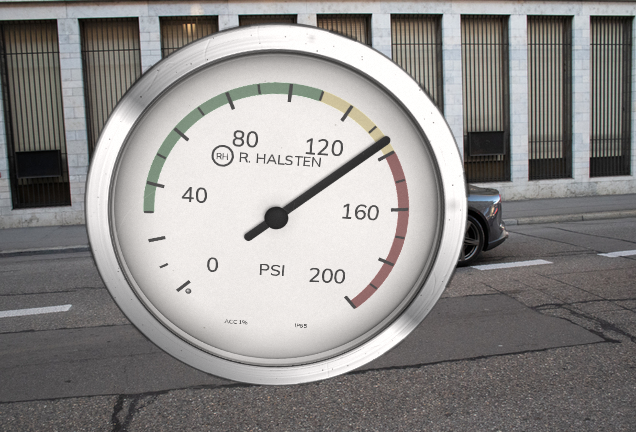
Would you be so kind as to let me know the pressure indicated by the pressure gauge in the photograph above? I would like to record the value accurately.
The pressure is 135 psi
